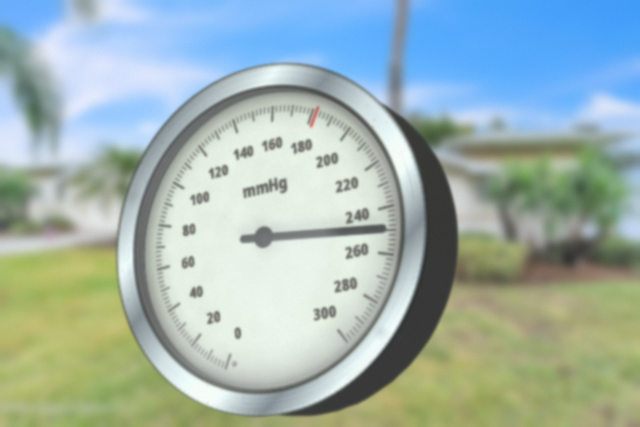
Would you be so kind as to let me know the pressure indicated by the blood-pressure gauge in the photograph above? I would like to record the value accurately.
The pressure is 250 mmHg
